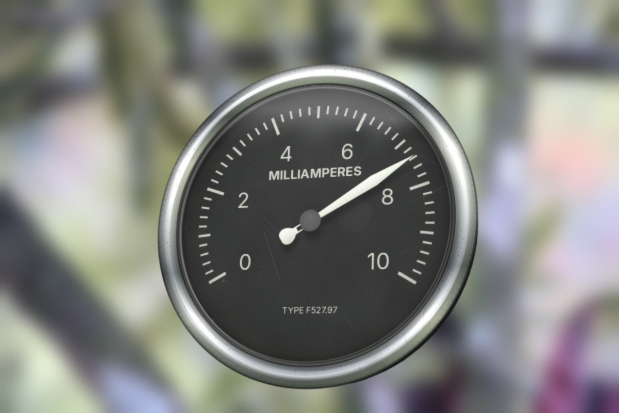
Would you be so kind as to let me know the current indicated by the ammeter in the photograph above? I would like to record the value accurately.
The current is 7.4 mA
